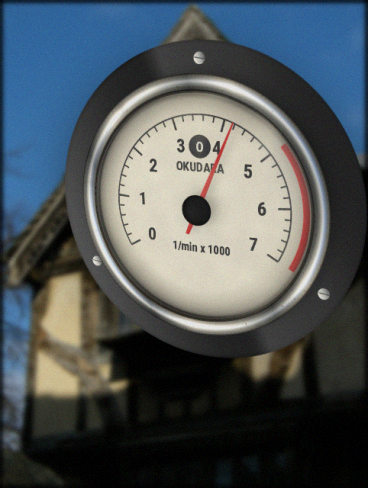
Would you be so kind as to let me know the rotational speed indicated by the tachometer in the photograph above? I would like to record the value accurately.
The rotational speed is 4200 rpm
